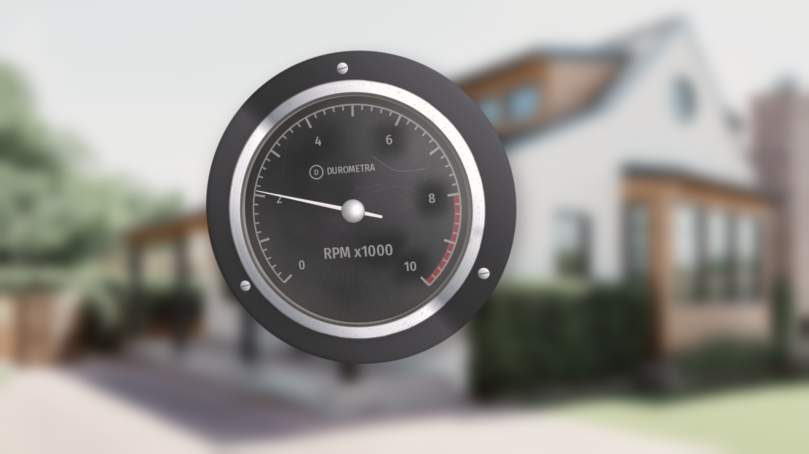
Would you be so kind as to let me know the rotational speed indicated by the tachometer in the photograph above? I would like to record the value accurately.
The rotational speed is 2100 rpm
